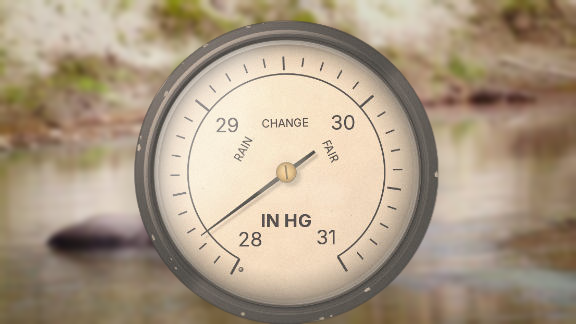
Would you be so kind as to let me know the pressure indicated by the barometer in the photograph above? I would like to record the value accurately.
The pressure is 28.25 inHg
